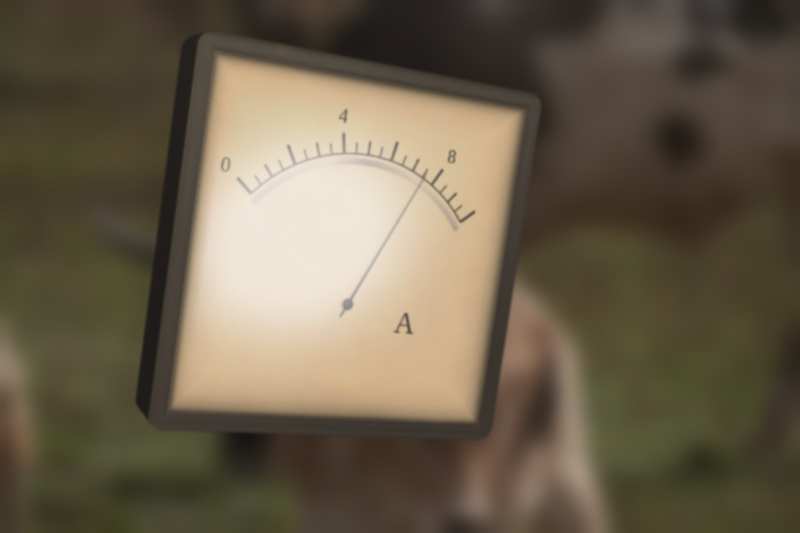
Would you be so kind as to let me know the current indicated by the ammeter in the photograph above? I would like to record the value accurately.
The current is 7.5 A
